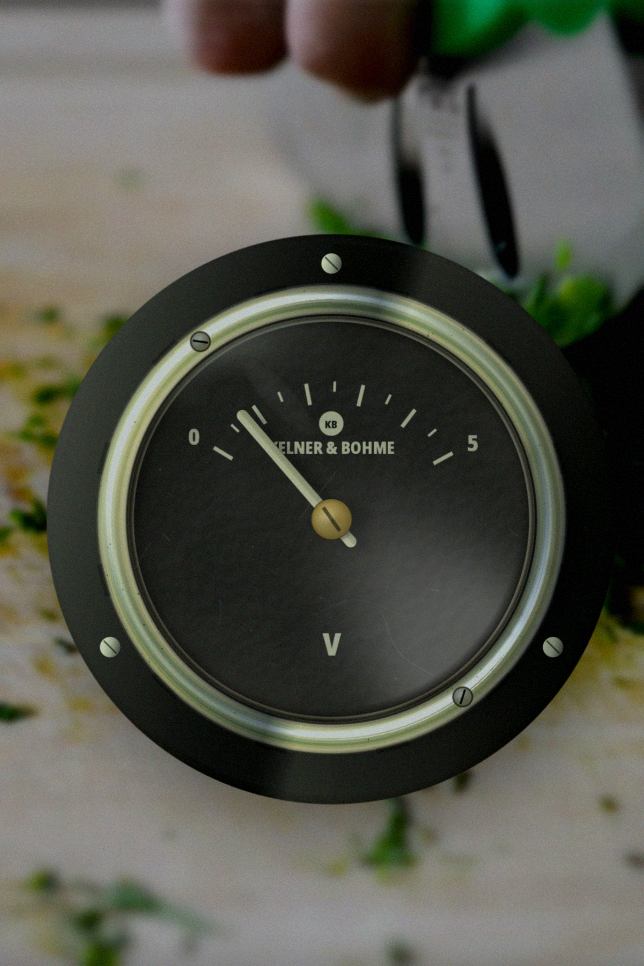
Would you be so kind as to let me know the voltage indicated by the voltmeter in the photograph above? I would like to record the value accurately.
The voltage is 0.75 V
